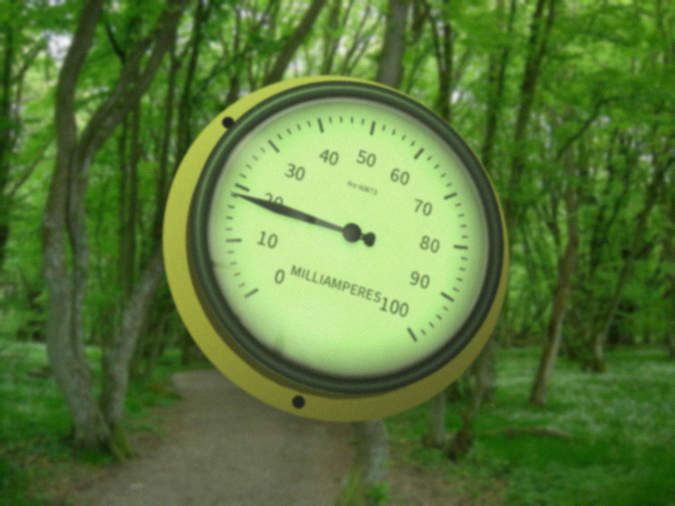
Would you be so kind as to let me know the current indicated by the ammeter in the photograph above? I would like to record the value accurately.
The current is 18 mA
